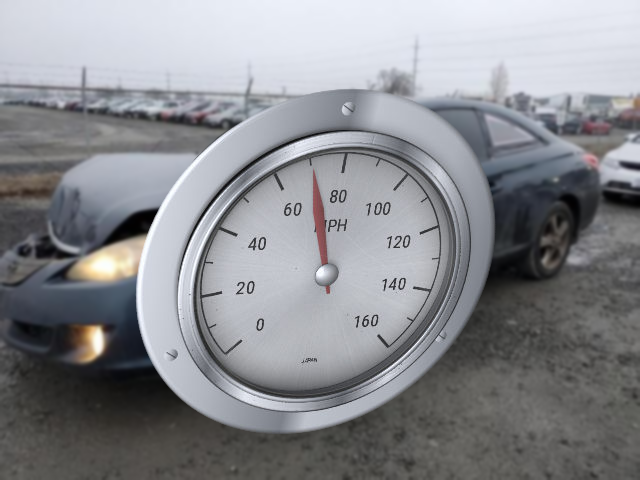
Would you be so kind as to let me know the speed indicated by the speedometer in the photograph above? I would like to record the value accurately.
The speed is 70 mph
